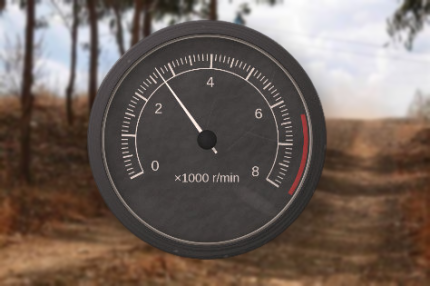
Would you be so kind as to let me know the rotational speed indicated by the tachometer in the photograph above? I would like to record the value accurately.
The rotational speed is 2700 rpm
